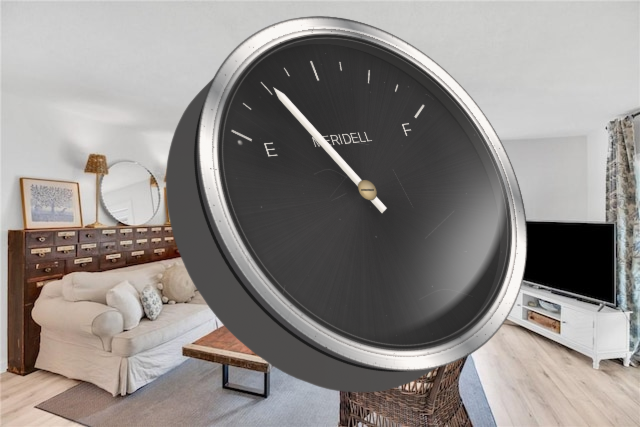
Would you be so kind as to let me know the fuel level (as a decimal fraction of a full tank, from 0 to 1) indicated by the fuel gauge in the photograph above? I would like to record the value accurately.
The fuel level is 0.25
